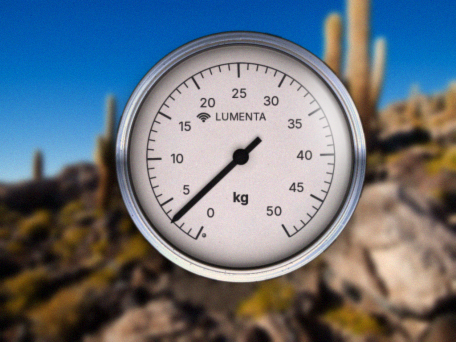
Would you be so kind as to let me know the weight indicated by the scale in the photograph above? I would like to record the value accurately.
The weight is 3 kg
